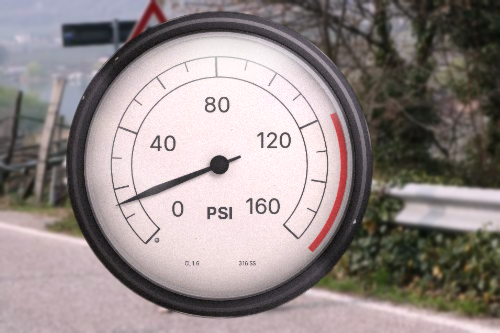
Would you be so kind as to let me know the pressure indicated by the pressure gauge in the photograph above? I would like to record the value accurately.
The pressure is 15 psi
